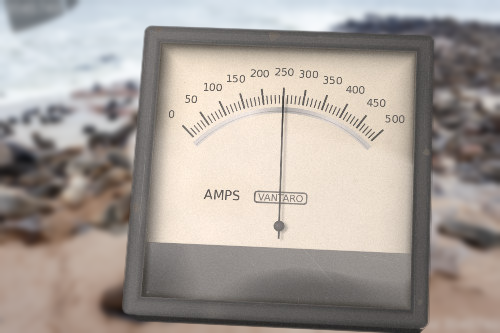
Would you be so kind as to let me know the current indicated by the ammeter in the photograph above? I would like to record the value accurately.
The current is 250 A
